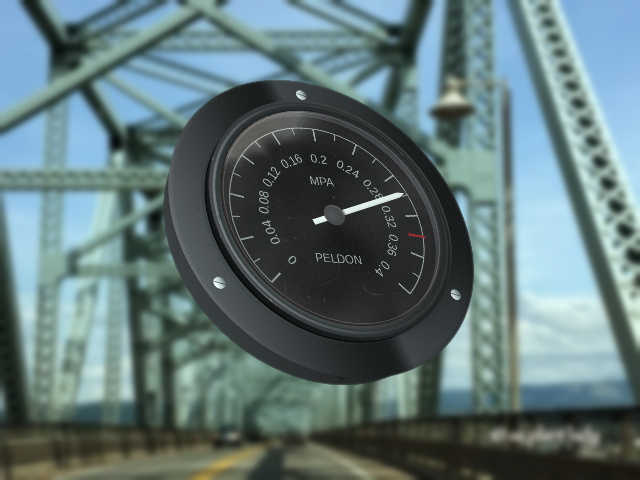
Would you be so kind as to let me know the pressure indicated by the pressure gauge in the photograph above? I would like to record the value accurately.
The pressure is 0.3 MPa
